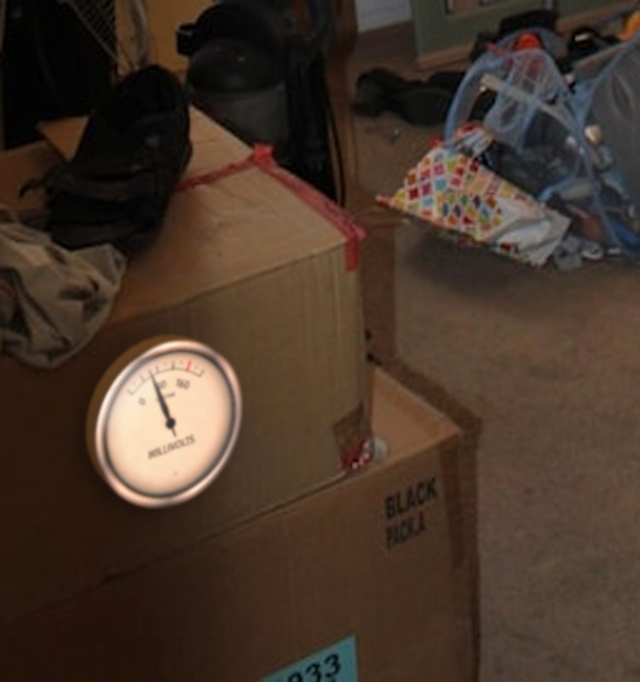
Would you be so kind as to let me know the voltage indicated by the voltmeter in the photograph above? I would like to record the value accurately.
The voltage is 60 mV
